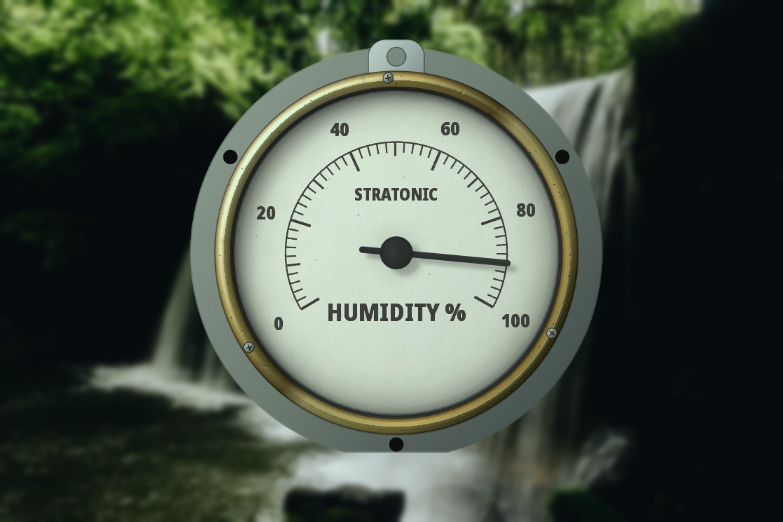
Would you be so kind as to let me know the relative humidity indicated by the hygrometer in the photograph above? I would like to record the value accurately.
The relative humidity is 90 %
